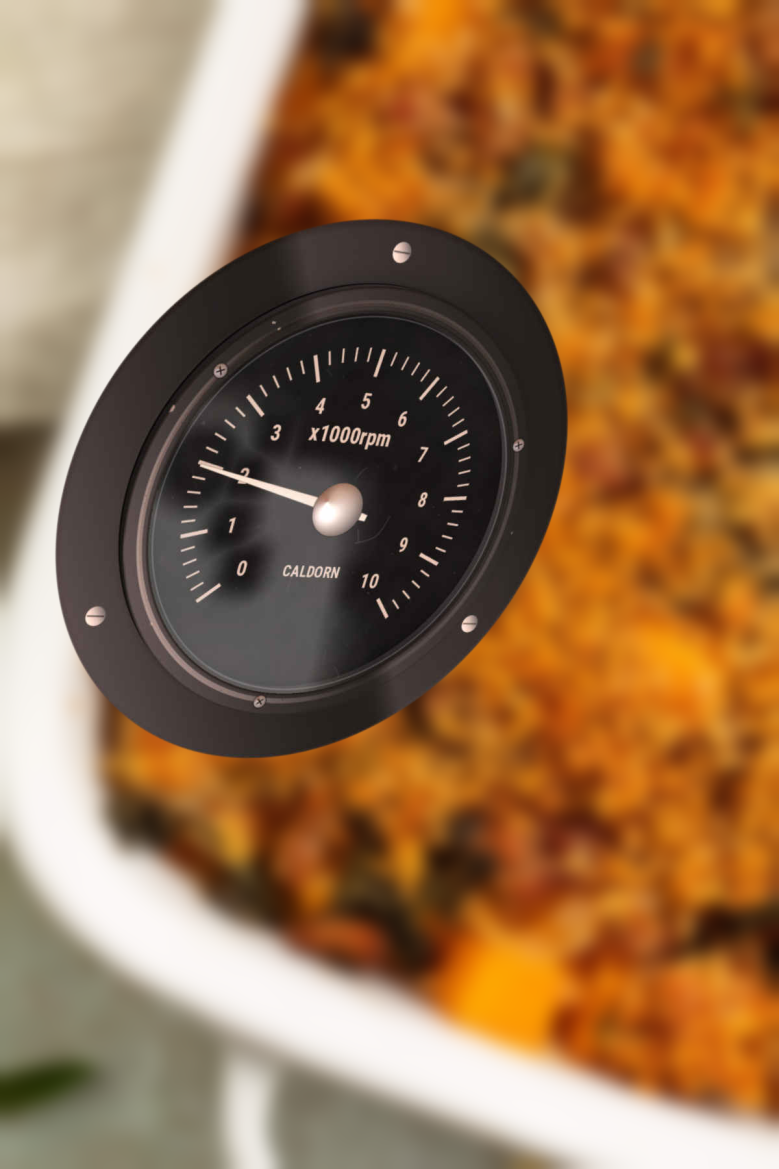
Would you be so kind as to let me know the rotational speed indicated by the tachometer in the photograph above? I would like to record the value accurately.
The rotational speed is 2000 rpm
